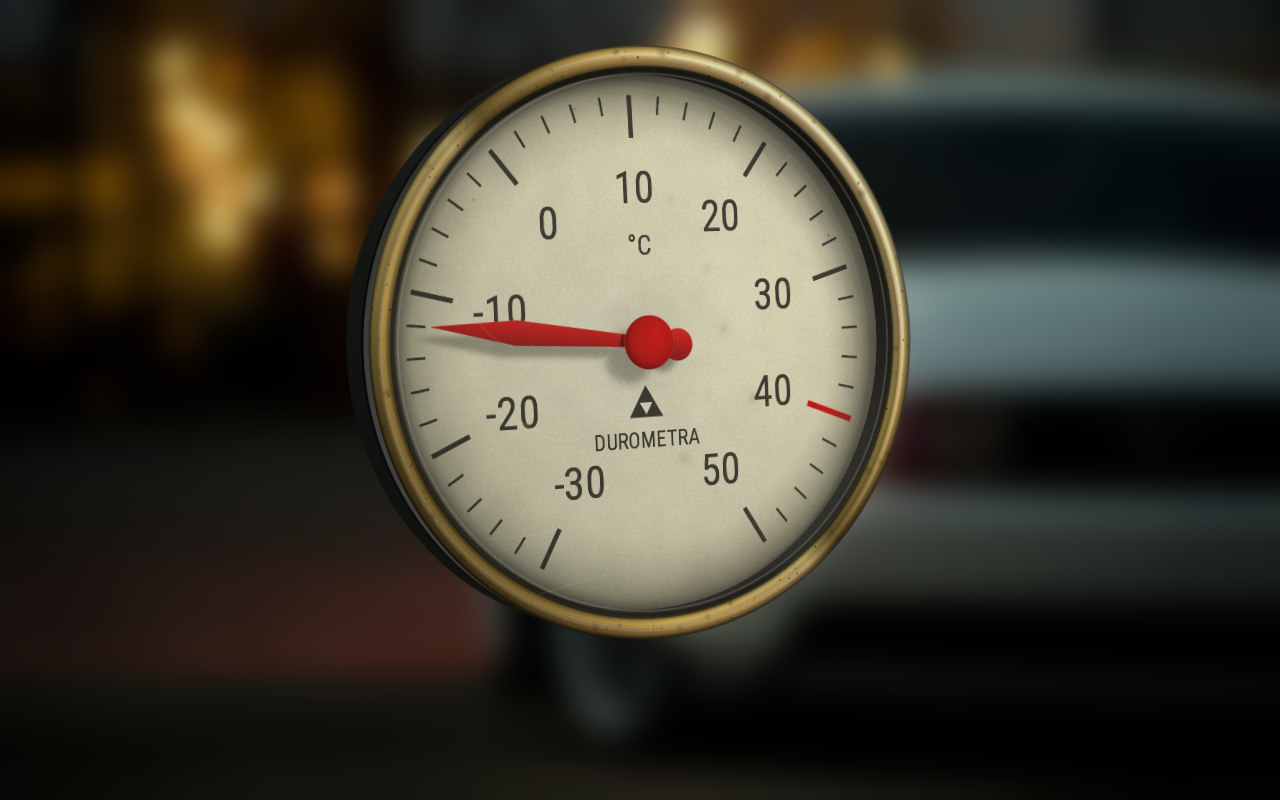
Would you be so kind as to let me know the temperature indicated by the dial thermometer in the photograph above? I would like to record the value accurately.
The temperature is -12 °C
